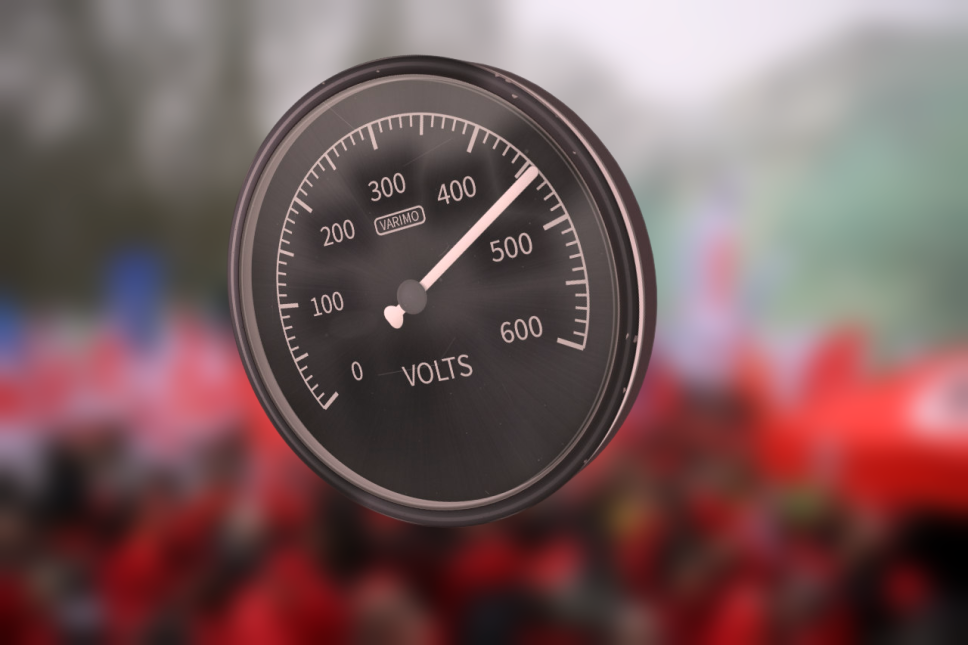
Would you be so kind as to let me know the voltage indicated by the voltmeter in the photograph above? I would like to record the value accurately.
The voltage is 460 V
